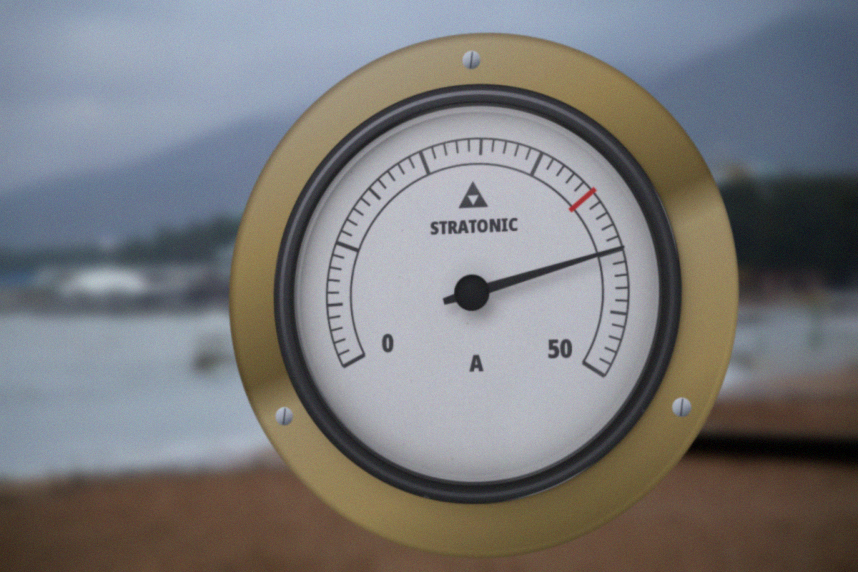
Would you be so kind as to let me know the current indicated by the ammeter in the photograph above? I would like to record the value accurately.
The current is 40 A
